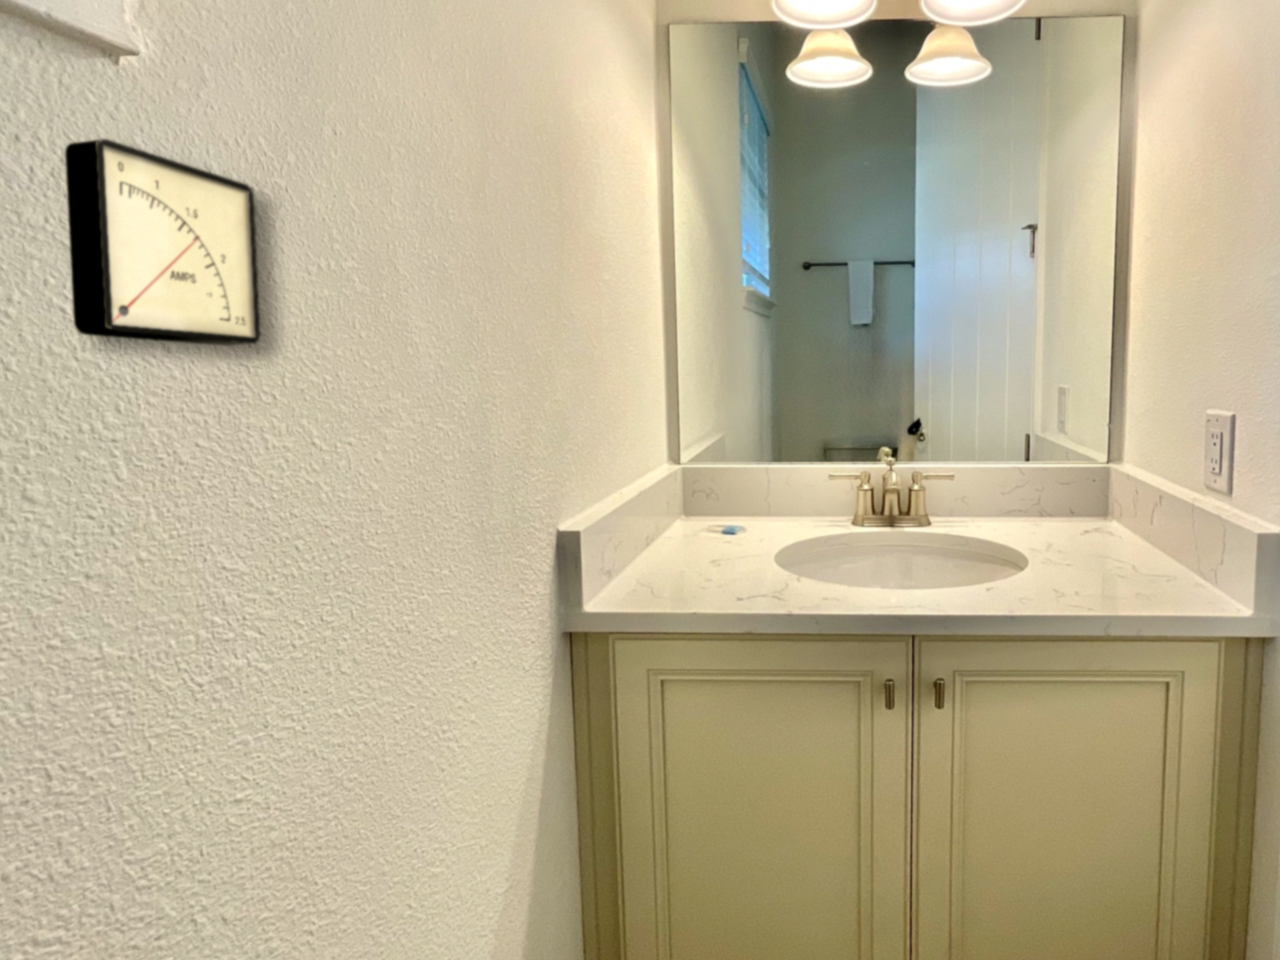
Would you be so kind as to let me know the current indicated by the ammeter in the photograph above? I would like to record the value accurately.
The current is 1.7 A
